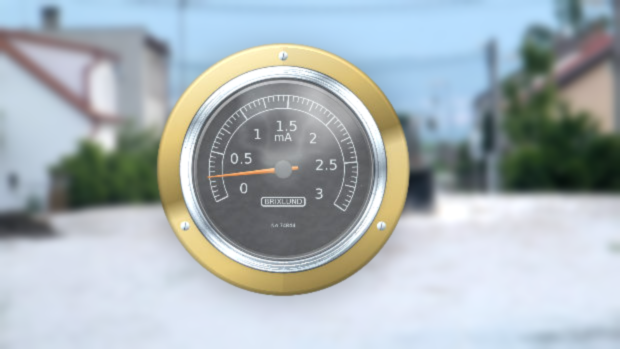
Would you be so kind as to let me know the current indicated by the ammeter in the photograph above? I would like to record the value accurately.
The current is 0.25 mA
